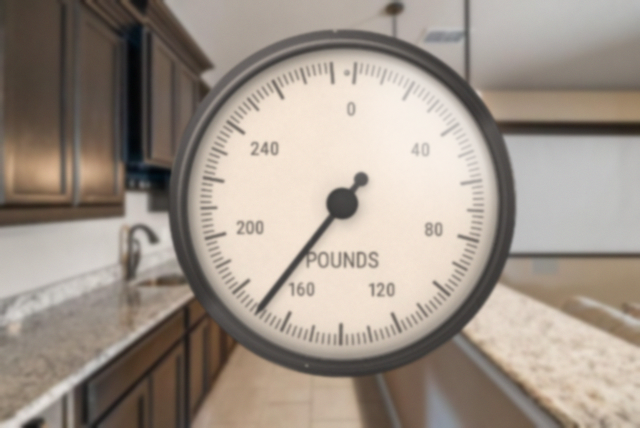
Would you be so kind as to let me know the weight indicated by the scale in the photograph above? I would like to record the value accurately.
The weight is 170 lb
